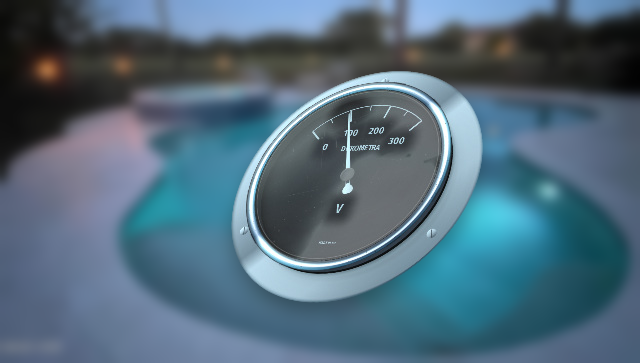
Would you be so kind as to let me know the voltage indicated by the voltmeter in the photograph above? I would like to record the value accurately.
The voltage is 100 V
